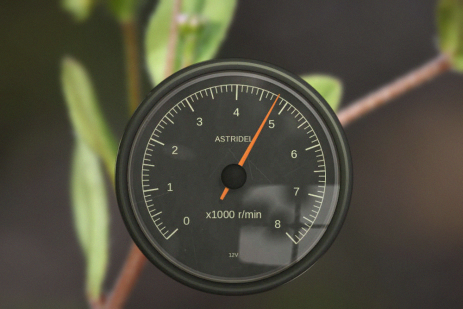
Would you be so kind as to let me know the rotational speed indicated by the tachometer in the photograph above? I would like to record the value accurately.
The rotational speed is 4800 rpm
